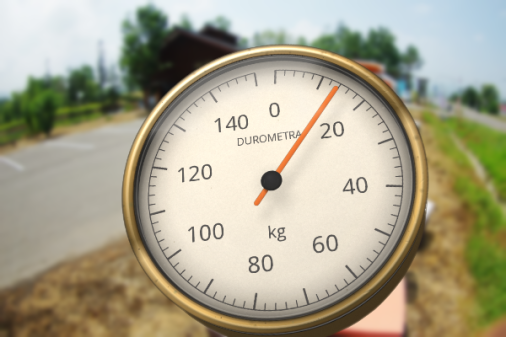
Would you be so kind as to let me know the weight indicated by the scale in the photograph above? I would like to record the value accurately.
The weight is 14 kg
